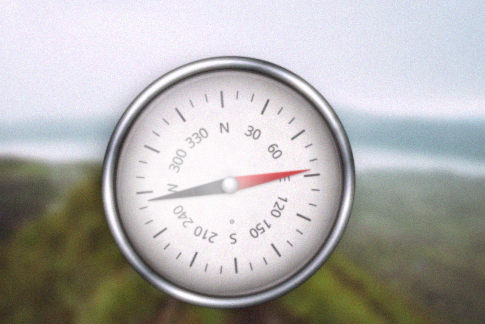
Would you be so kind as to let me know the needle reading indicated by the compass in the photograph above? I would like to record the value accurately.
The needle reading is 85 °
